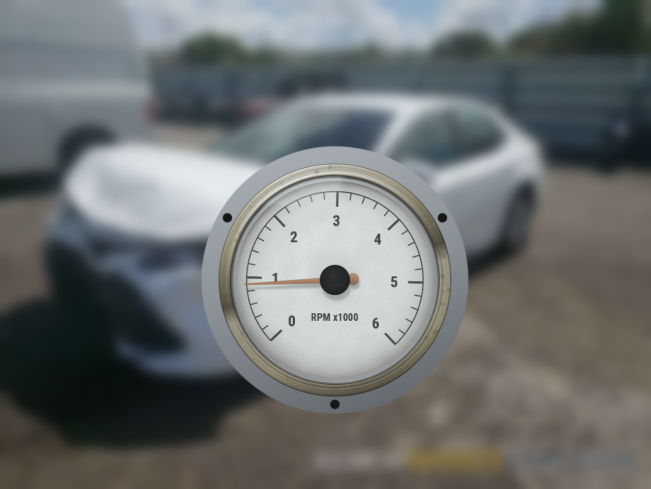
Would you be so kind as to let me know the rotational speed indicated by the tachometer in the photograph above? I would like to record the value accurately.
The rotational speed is 900 rpm
